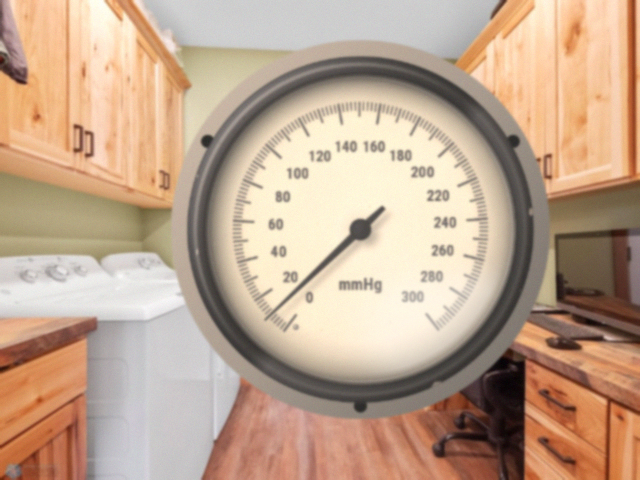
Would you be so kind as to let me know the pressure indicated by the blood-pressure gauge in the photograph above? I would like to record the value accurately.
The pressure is 10 mmHg
